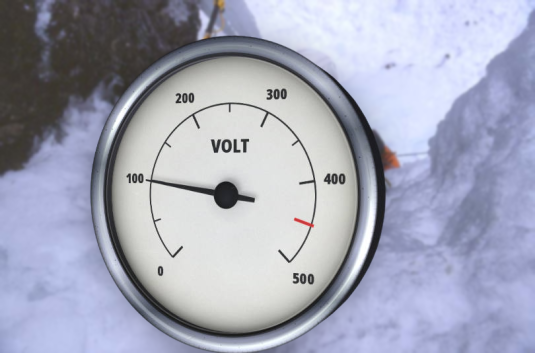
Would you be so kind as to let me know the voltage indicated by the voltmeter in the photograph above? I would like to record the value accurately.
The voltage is 100 V
